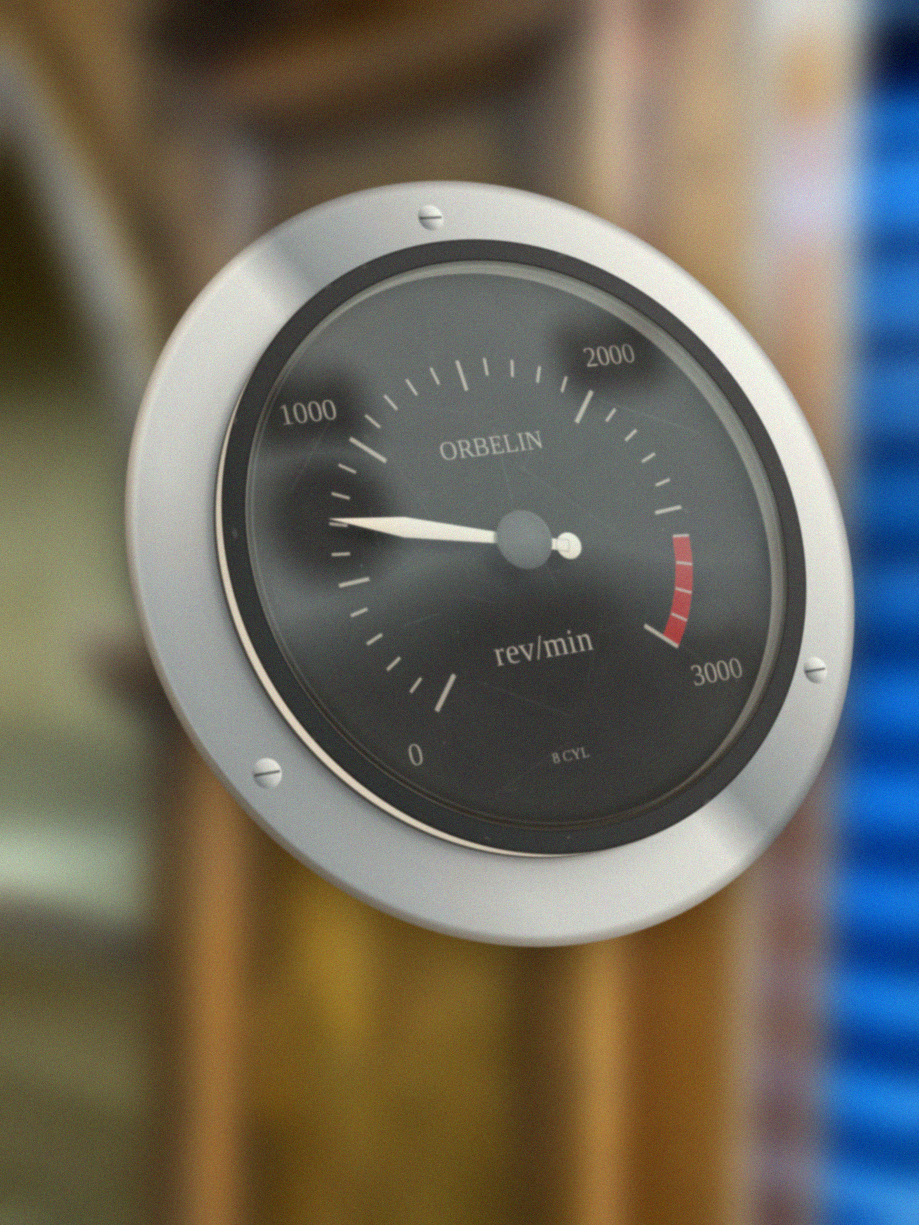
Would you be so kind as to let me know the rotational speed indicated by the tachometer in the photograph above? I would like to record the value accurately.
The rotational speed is 700 rpm
